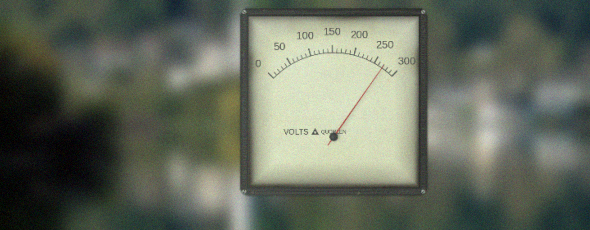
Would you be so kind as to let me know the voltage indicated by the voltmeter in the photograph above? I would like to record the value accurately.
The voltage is 270 V
